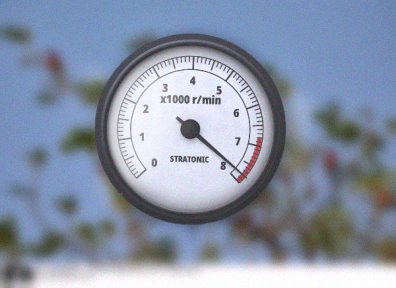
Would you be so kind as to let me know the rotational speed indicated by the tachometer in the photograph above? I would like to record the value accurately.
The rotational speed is 7800 rpm
